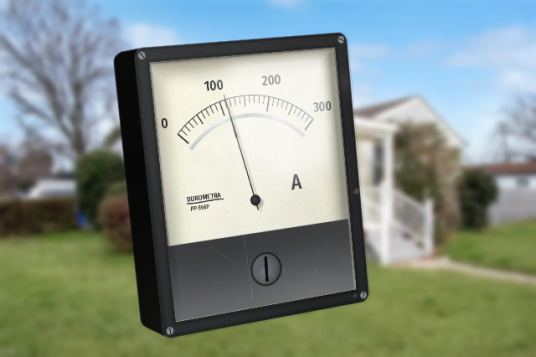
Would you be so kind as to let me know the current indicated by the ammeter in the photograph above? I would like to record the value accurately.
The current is 110 A
